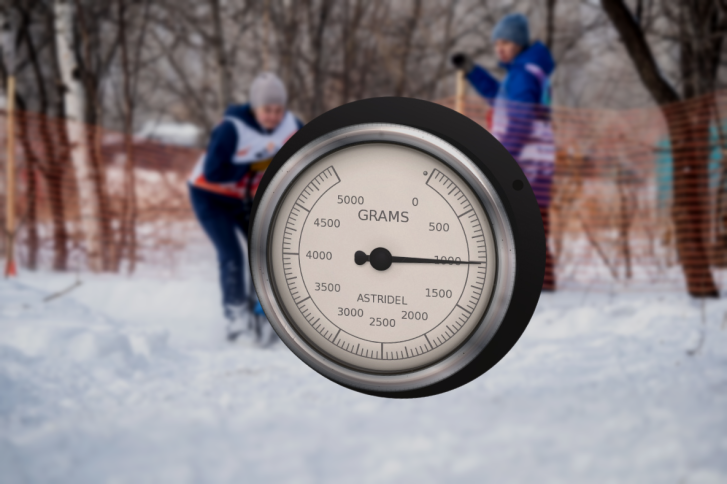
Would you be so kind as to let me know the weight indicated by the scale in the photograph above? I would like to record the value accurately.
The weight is 1000 g
